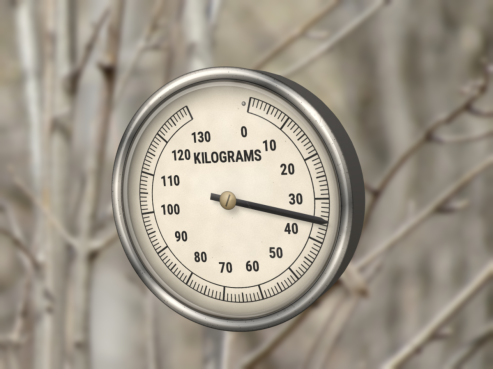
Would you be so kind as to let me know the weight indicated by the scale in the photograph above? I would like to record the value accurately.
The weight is 35 kg
